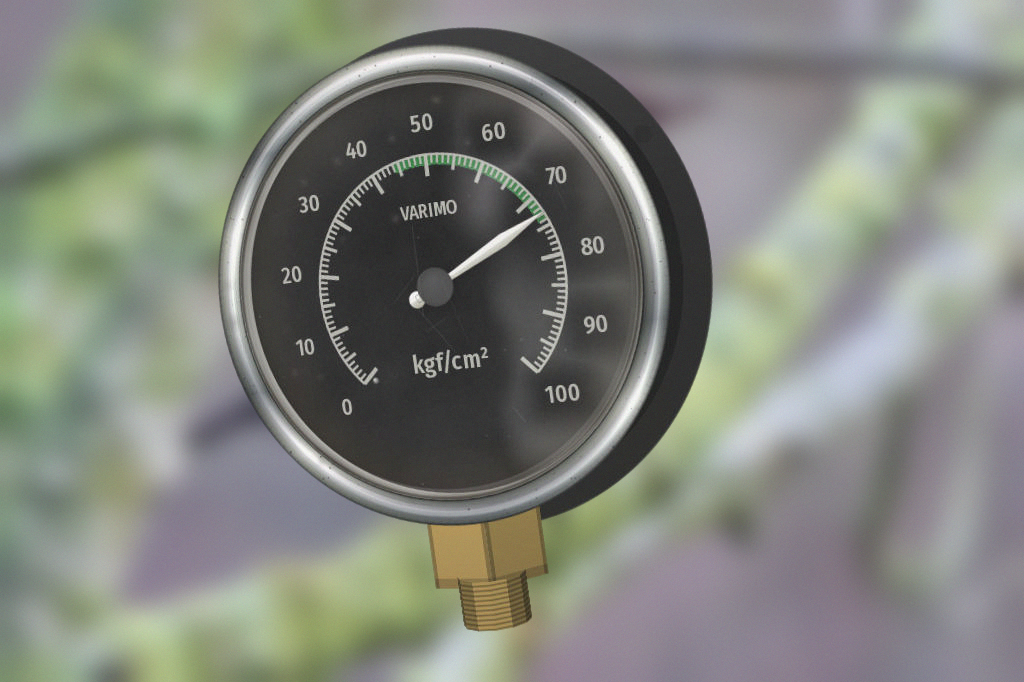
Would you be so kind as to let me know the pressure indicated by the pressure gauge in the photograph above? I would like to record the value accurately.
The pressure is 73 kg/cm²
